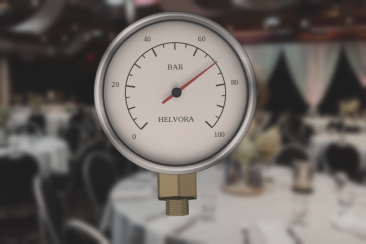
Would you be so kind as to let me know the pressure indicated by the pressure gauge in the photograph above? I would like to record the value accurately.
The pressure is 70 bar
